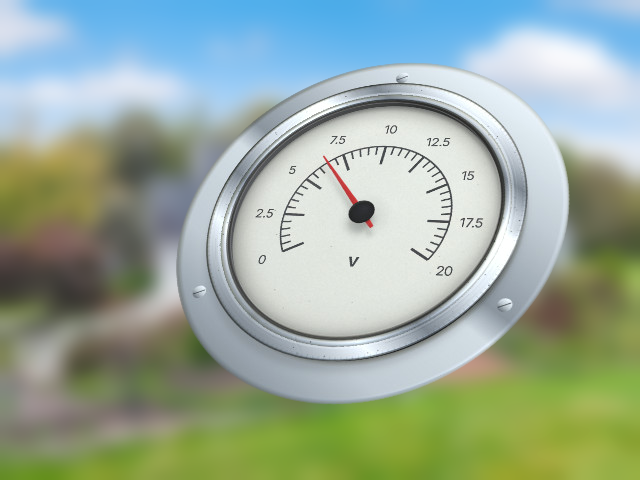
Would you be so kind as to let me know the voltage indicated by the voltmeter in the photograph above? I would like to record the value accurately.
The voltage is 6.5 V
